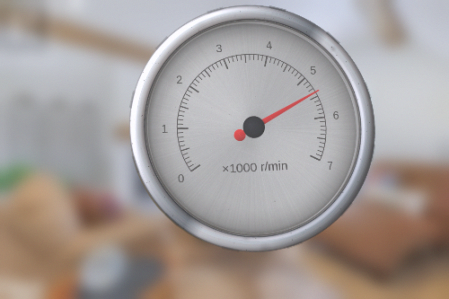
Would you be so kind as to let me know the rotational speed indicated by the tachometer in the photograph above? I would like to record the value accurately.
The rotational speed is 5400 rpm
